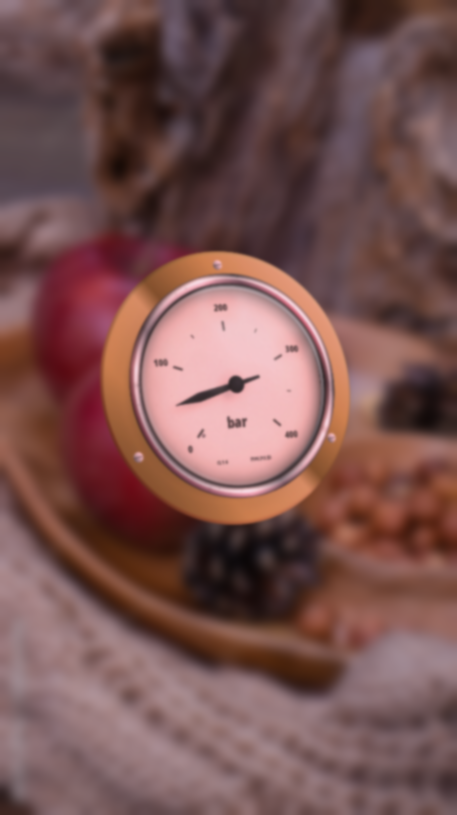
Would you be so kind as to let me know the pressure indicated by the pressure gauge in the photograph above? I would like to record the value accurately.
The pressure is 50 bar
